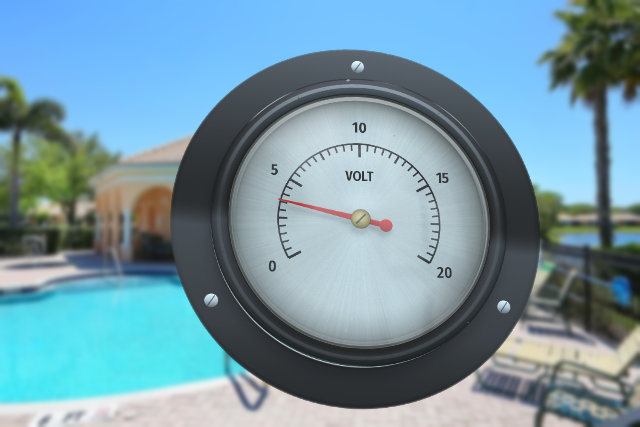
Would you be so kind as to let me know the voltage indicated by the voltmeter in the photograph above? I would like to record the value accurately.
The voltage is 3.5 V
